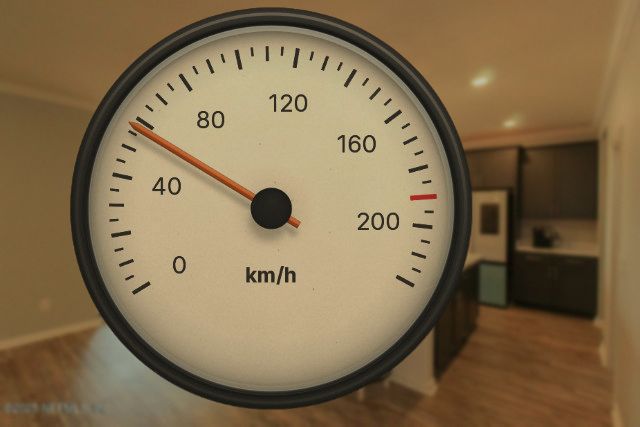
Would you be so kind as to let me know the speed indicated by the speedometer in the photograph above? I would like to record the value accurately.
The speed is 57.5 km/h
